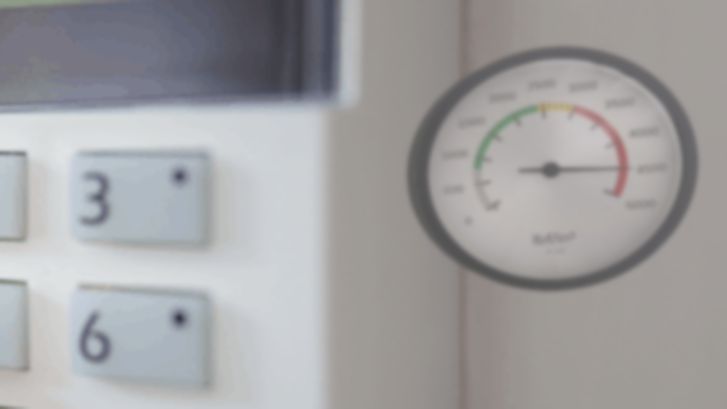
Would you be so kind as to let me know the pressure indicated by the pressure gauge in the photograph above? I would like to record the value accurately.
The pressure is 4500 psi
